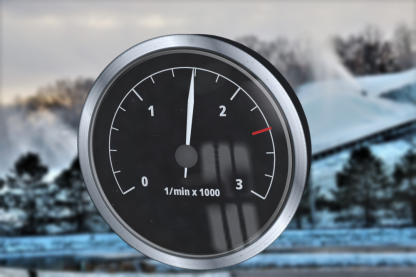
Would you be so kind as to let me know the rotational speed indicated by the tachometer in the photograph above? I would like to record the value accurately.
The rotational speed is 1600 rpm
